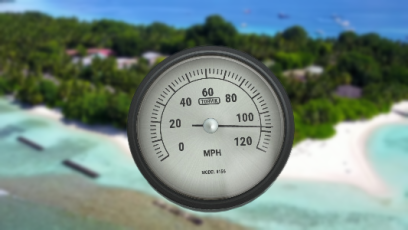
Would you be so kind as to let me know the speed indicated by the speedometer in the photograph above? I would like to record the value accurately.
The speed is 108 mph
